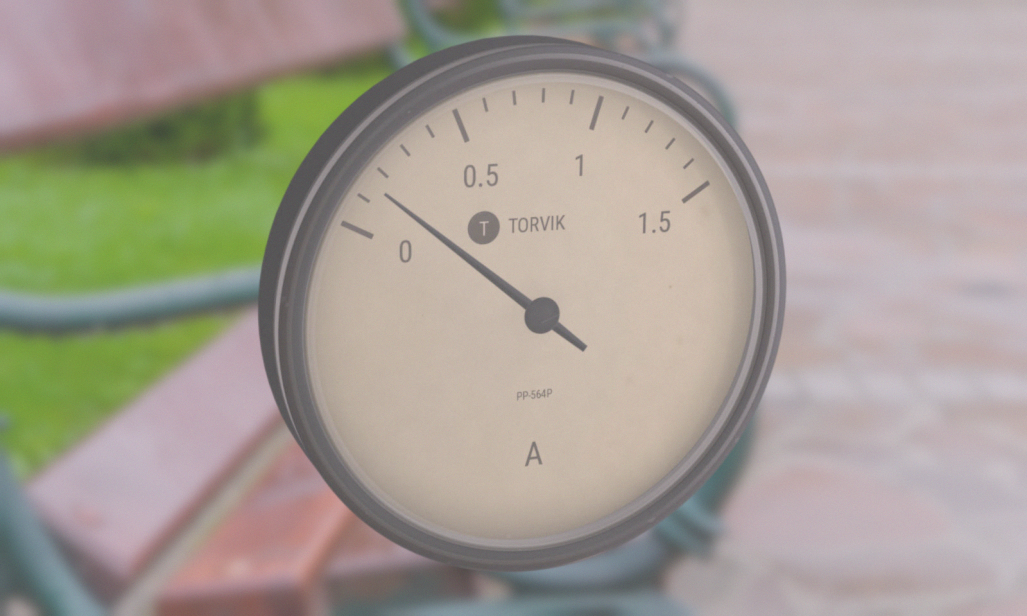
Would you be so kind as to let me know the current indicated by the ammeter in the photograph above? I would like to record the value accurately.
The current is 0.15 A
